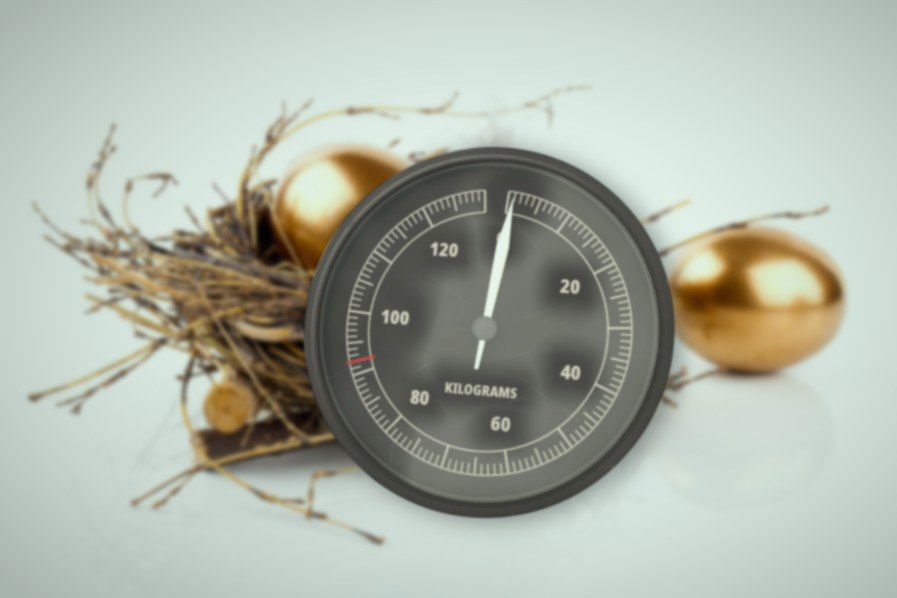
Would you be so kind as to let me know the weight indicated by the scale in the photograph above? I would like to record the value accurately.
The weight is 1 kg
